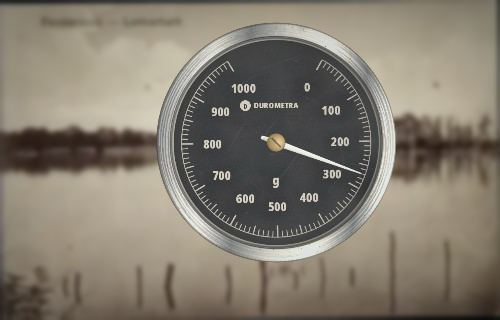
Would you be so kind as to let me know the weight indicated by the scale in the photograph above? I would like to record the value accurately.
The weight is 270 g
